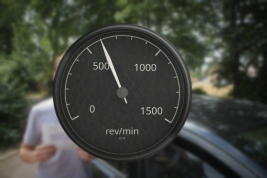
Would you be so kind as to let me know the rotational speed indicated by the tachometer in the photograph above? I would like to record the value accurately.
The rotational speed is 600 rpm
